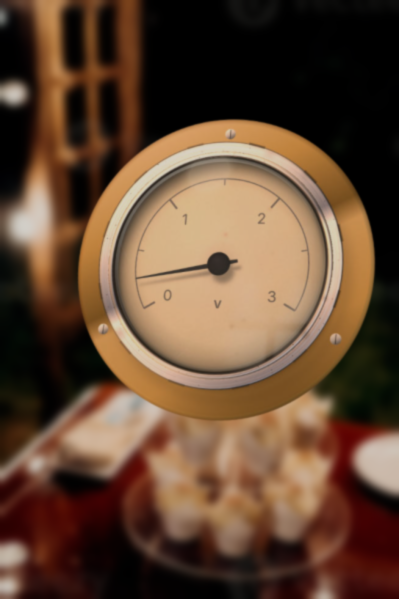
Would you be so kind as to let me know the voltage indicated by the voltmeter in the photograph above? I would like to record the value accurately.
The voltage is 0.25 V
